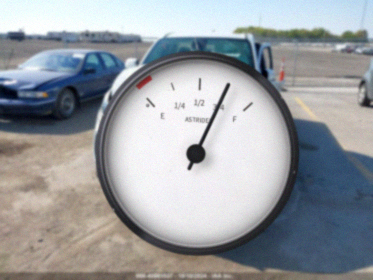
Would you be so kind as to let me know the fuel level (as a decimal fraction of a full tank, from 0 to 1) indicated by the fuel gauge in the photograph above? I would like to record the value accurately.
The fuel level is 0.75
